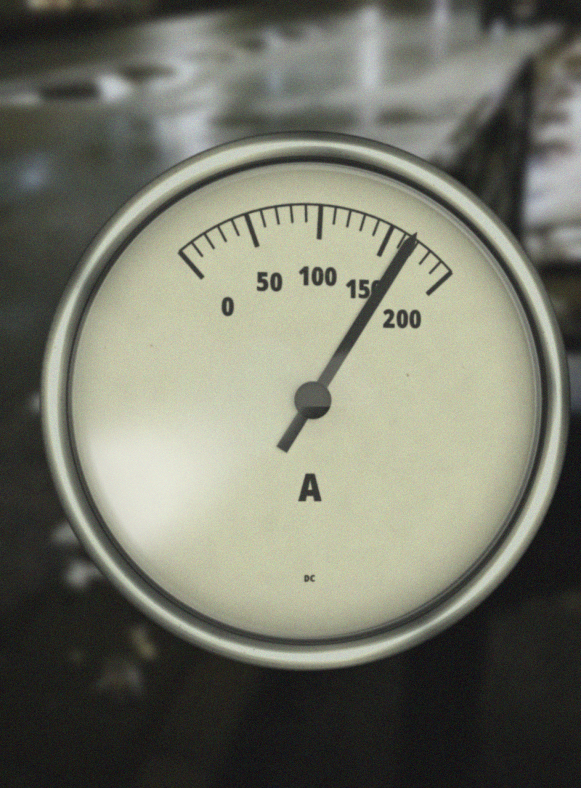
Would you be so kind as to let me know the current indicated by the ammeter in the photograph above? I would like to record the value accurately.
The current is 165 A
